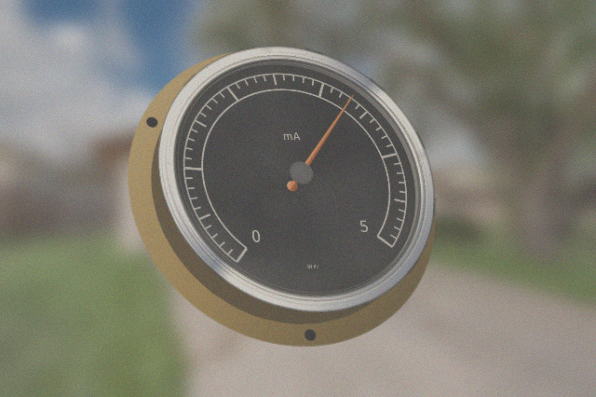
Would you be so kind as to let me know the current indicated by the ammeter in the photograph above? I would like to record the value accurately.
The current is 3.3 mA
